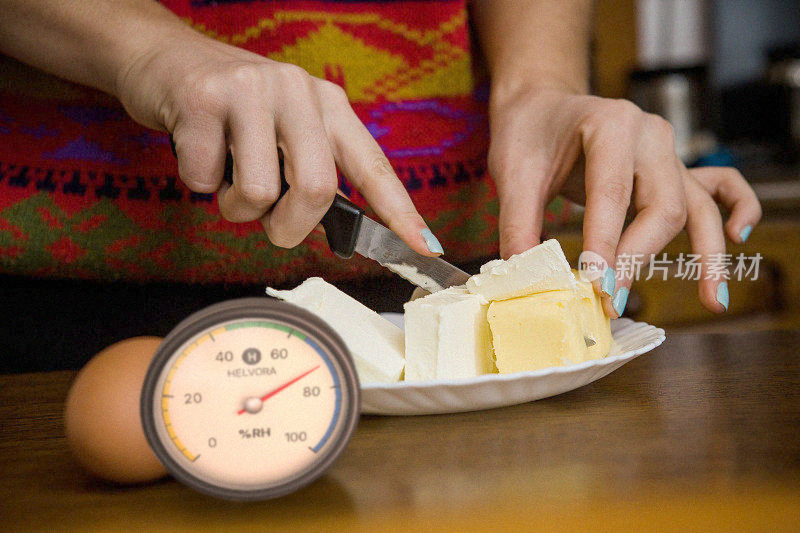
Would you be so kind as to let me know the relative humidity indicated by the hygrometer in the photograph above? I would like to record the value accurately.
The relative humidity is 72 %
